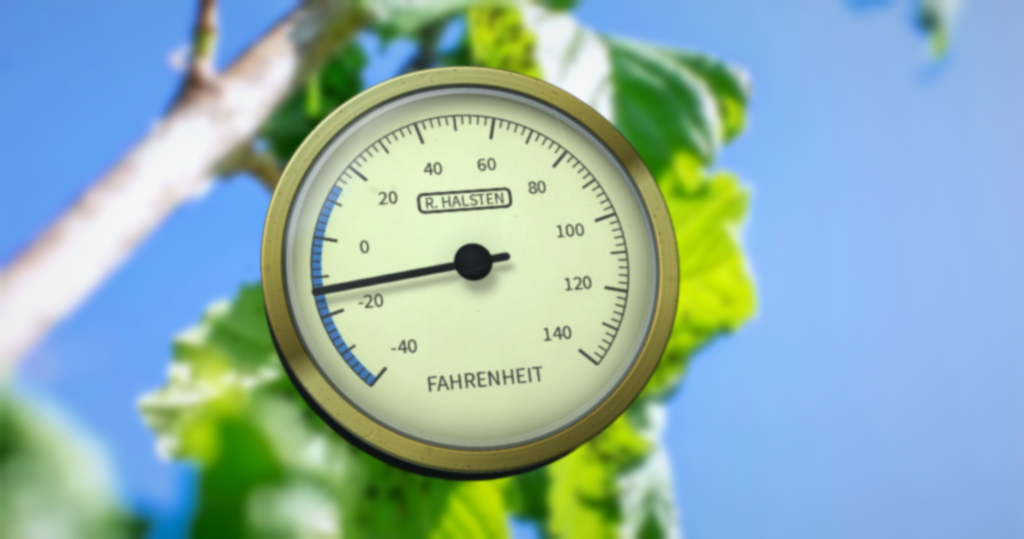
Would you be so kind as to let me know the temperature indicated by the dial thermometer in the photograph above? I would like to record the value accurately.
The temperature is -14 °F
